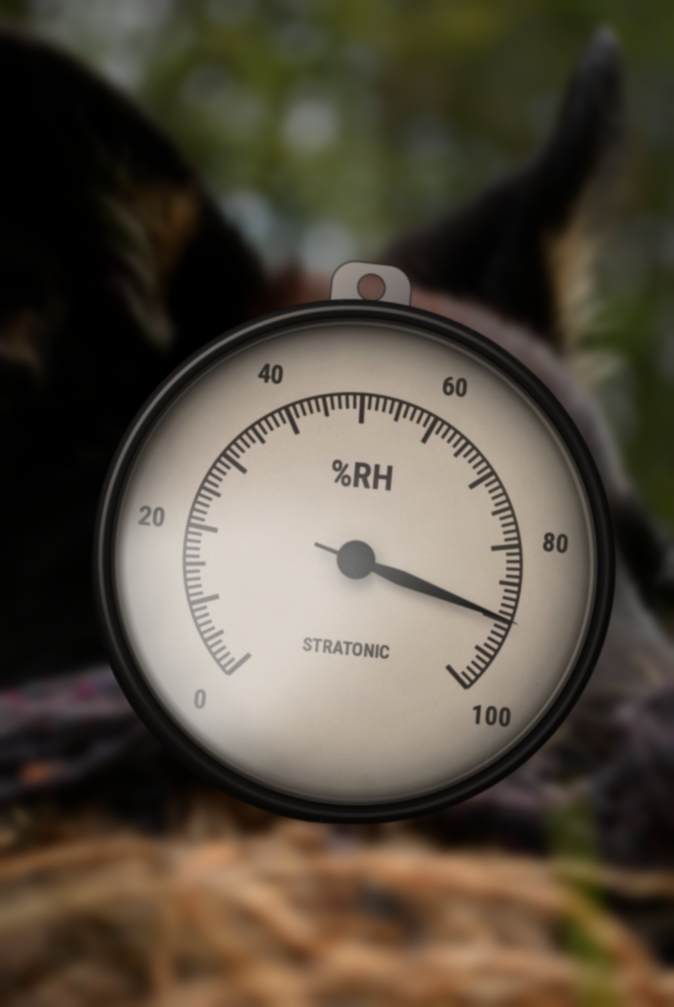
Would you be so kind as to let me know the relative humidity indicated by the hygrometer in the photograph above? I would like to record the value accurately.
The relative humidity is 90 %
